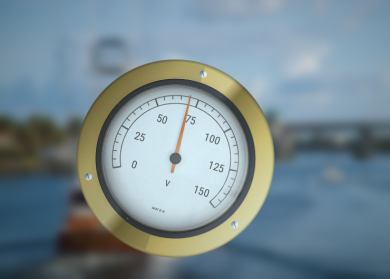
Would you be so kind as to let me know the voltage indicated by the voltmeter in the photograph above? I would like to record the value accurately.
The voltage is 70 V
